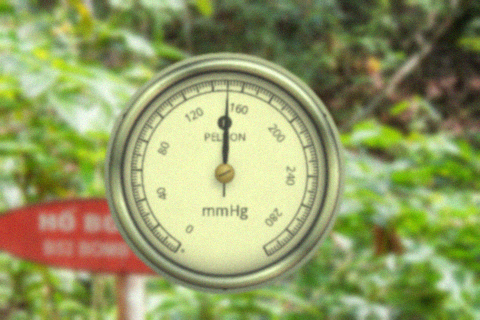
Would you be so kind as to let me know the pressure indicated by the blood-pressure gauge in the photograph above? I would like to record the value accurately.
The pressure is 150 mmHg
